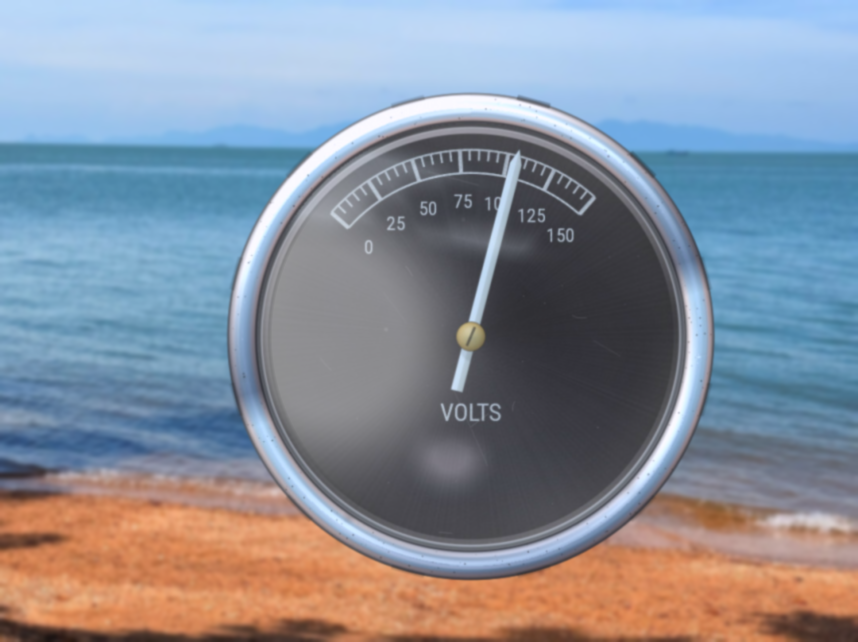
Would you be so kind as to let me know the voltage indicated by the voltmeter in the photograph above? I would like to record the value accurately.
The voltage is 105 V
